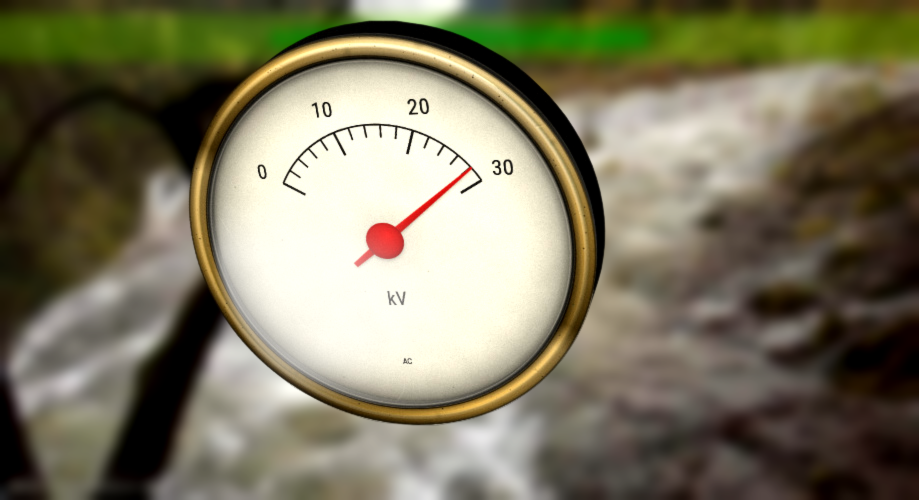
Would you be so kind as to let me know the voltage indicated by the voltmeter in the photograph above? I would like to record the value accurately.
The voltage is 28 kV
